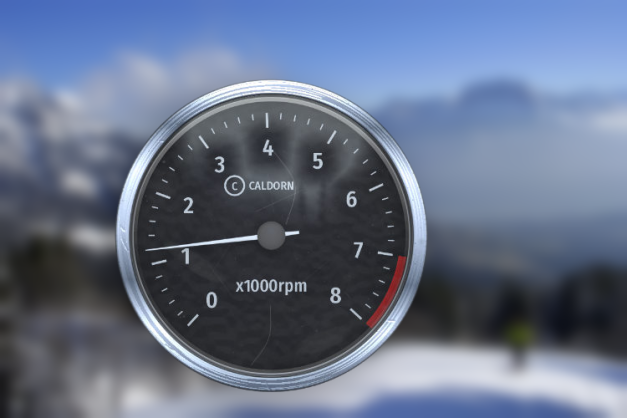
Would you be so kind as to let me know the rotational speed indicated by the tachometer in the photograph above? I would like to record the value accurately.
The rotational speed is 1200 rpm
